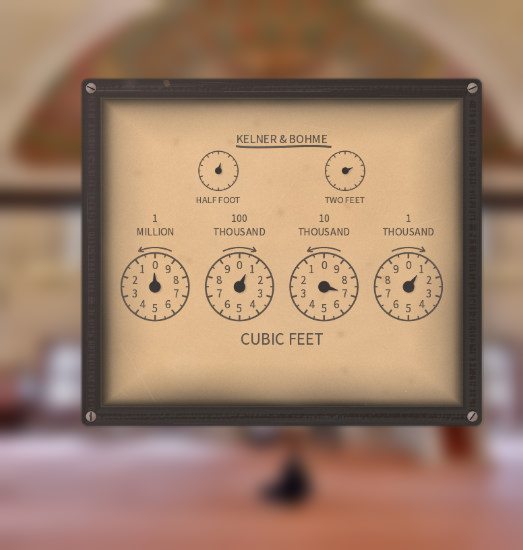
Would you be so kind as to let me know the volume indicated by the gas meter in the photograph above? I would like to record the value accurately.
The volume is 7100 ft³
